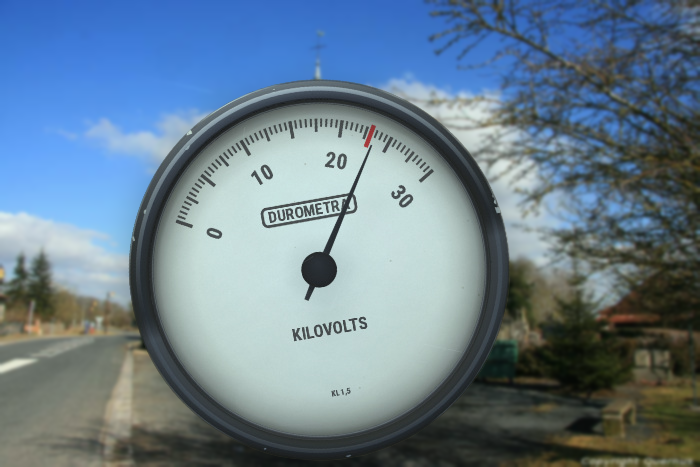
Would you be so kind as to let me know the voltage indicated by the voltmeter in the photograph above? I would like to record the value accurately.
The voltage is 23.5 kV
